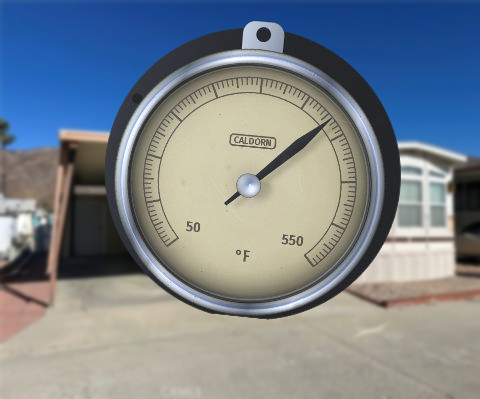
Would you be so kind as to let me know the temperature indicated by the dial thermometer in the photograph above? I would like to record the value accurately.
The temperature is 380 °F
